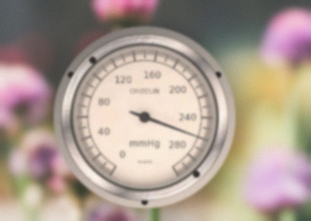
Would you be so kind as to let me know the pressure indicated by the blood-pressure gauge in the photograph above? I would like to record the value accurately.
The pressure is 260 mmHg
